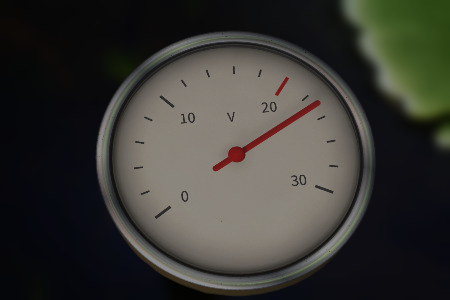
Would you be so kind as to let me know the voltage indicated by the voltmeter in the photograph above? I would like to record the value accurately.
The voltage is 23 V
